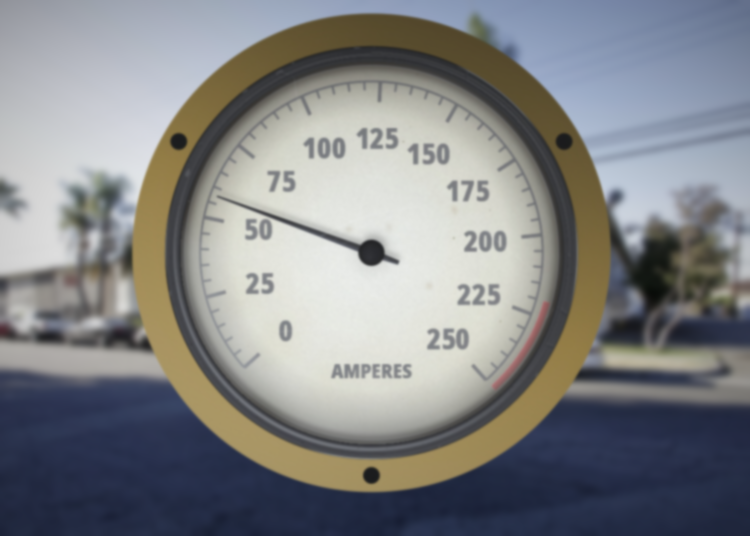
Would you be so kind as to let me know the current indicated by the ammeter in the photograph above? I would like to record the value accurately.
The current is 57.5 A
